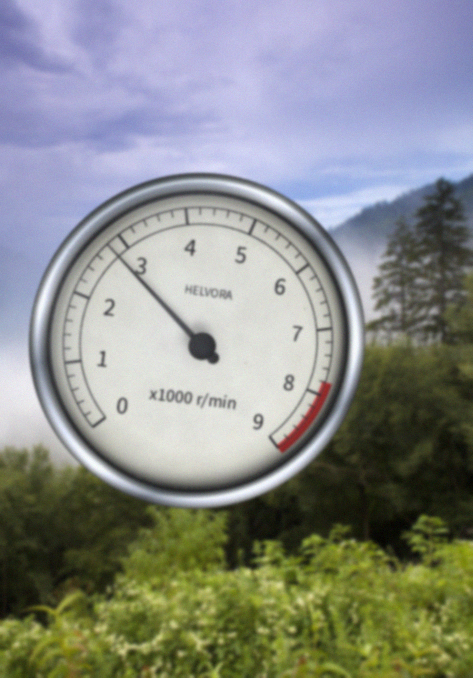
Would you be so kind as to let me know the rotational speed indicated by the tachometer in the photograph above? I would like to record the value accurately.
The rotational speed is 2800 rpm
